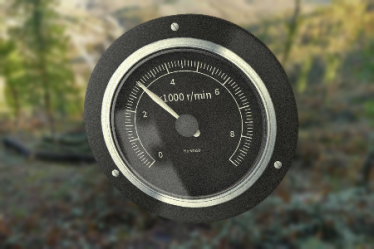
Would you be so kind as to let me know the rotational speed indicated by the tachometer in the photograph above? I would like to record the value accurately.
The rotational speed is 3000 rpm
